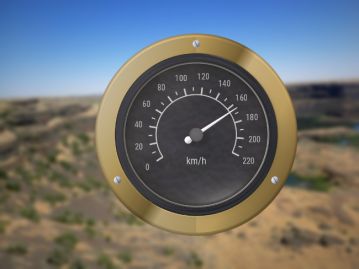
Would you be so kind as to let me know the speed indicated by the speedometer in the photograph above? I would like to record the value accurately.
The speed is 165 km/h
